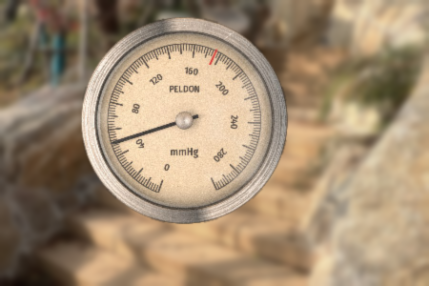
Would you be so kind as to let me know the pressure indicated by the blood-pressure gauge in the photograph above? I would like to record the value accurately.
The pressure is 50 mmHg
